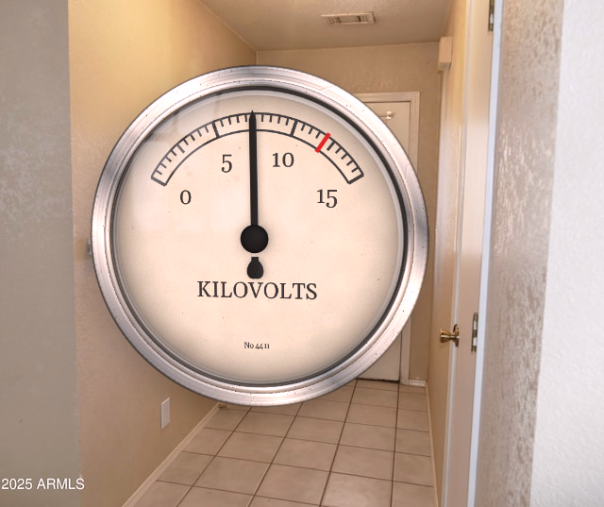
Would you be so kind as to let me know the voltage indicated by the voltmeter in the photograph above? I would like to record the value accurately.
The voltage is 7.5 kV
